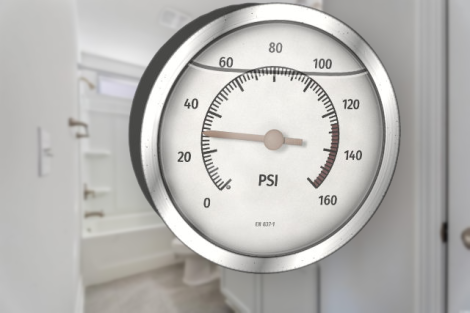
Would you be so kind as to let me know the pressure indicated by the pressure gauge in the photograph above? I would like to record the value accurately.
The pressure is 30 psi
